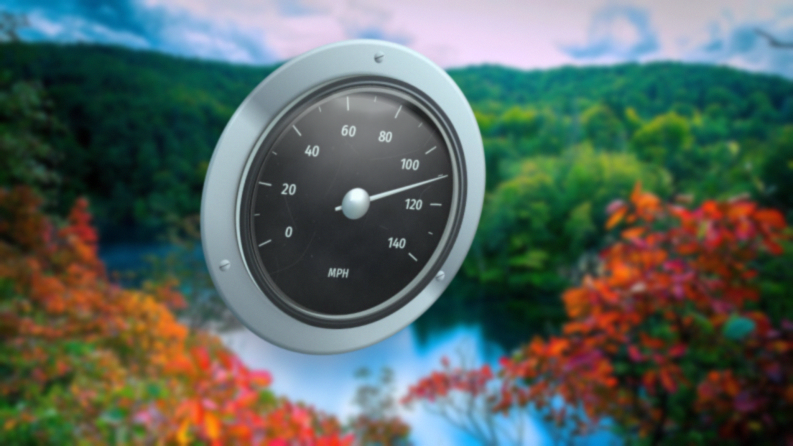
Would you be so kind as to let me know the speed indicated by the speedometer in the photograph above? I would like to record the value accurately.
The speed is 110 mph
